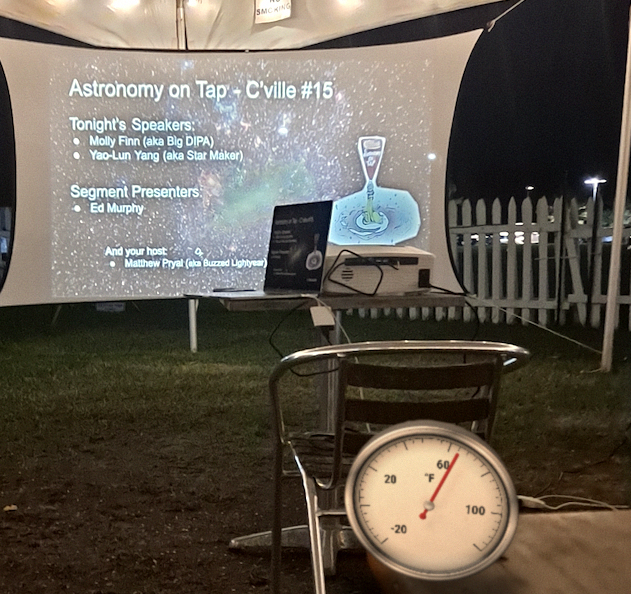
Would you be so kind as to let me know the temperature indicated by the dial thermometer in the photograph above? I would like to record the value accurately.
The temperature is 64 °F
